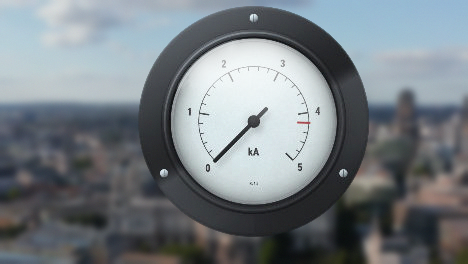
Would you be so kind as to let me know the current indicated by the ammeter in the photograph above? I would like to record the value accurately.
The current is 0 kA
